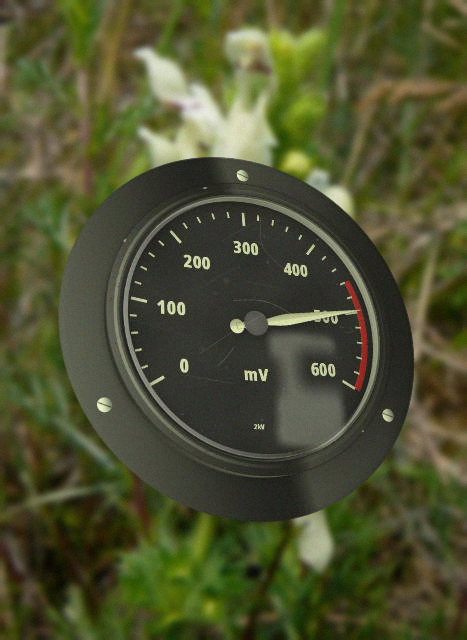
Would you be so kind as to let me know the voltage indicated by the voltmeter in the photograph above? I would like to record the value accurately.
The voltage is 500 mV
